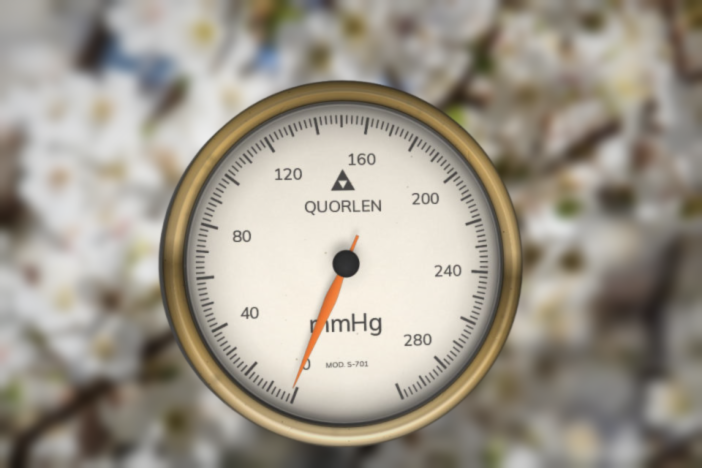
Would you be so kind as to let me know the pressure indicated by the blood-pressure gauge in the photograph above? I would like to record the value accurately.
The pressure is 2 mmHg
